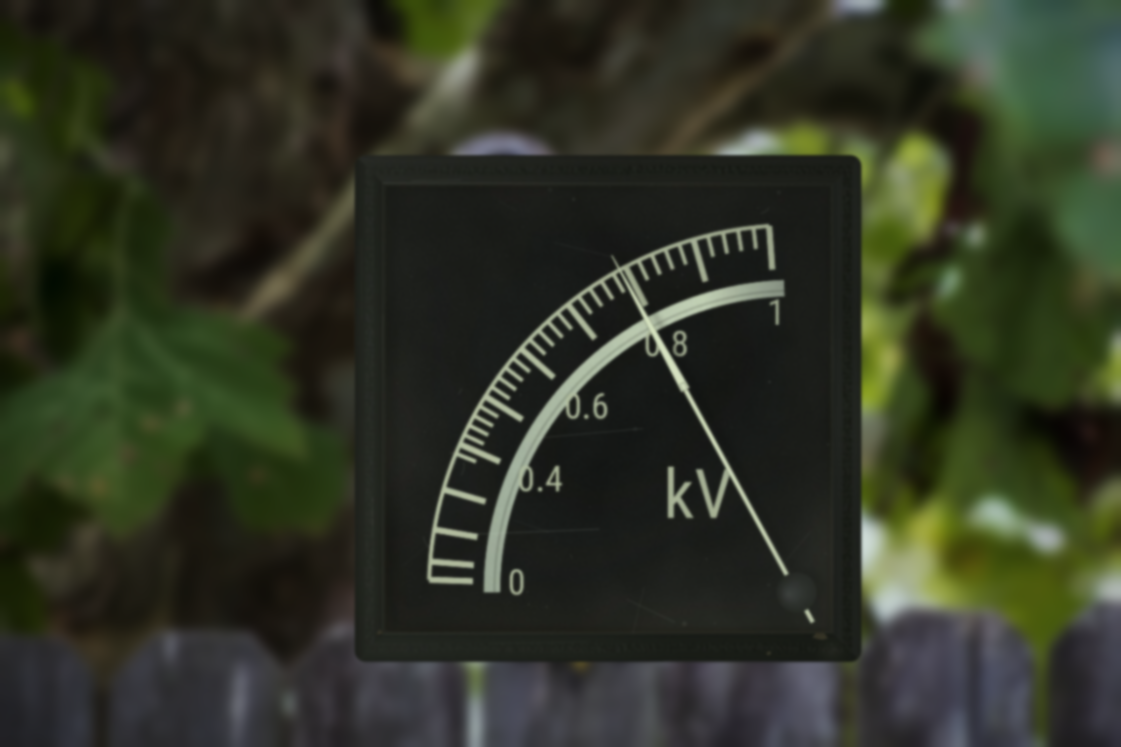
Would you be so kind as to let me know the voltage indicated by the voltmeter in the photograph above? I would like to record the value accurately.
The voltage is 0.79 kV
